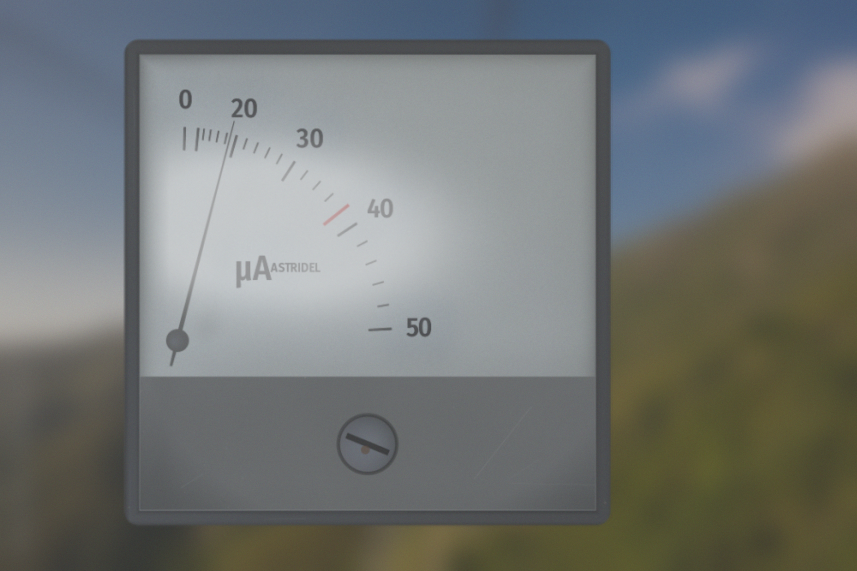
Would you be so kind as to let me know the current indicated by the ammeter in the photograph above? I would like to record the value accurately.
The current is 19 µA
